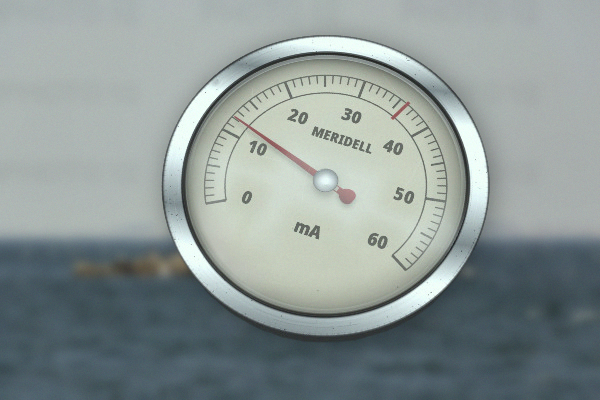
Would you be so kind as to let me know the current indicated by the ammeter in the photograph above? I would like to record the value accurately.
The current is 12 mA
